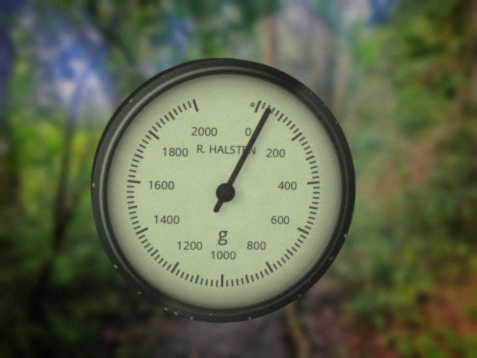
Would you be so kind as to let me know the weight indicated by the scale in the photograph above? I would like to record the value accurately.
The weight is 40 g
